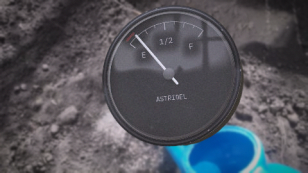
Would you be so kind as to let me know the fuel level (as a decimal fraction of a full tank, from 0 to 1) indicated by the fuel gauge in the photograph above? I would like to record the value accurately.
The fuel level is 0.125
